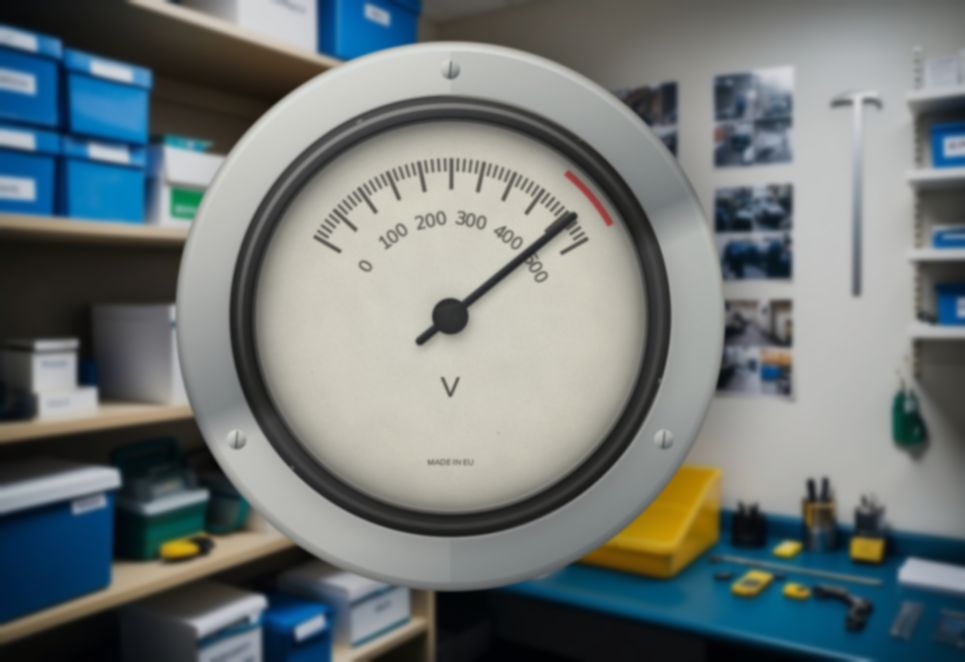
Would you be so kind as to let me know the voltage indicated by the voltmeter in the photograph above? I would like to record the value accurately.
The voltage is 460 V
